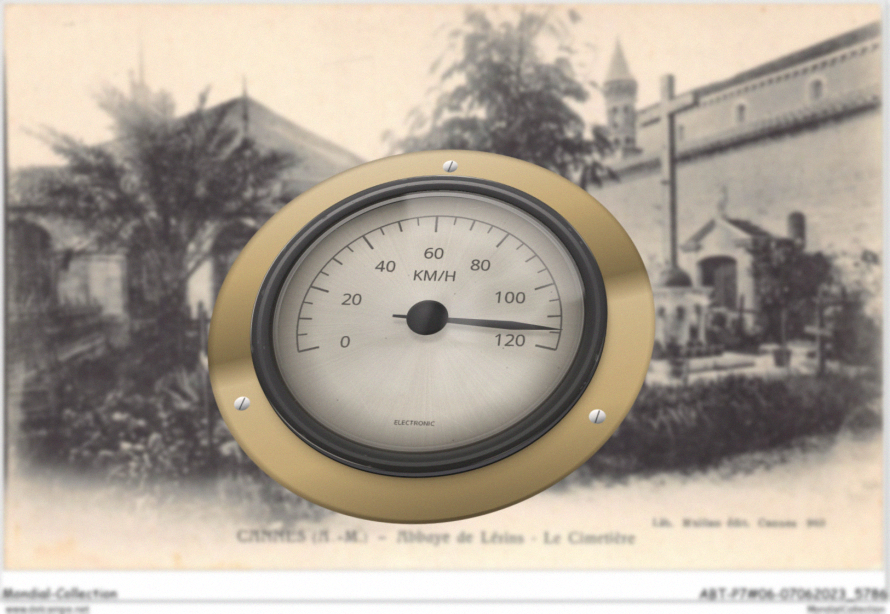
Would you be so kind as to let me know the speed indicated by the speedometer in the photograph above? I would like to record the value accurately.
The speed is 115 km/h
